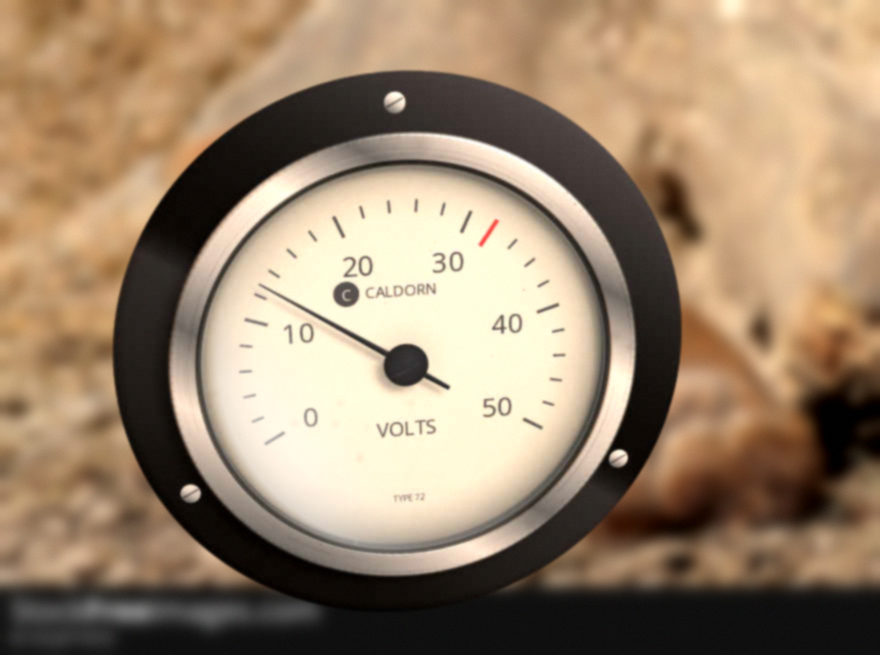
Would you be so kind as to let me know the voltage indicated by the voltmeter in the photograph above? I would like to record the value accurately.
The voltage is 13 V
